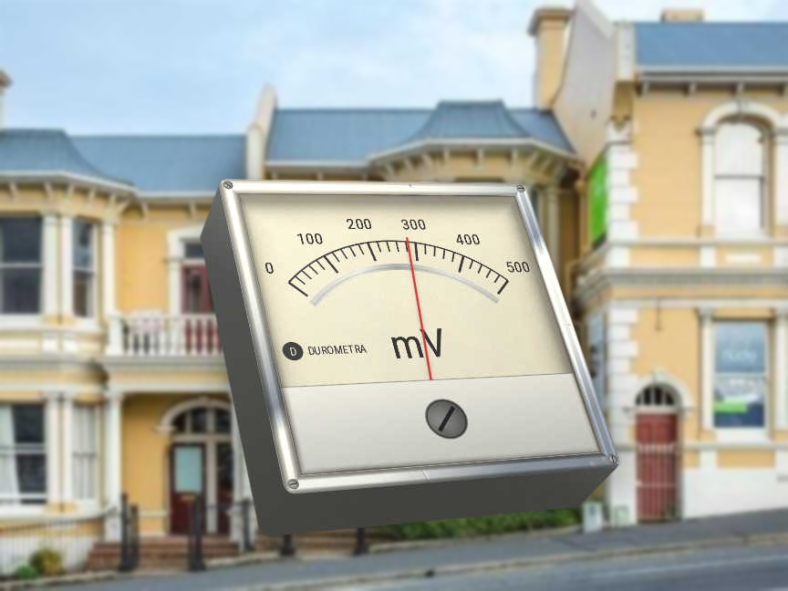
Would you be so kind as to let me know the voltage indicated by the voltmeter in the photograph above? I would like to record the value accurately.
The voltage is 280 mV
